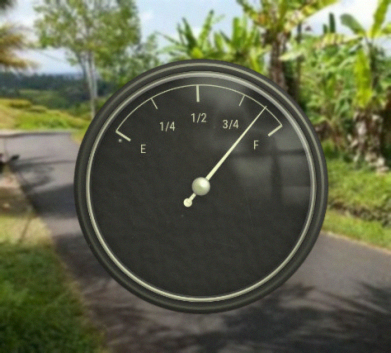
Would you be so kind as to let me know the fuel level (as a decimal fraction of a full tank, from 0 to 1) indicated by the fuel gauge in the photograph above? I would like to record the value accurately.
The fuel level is 0.875
